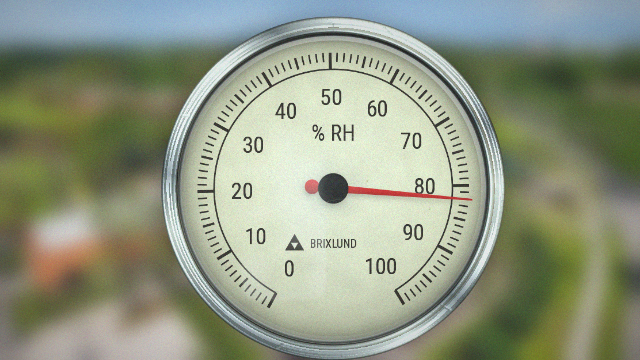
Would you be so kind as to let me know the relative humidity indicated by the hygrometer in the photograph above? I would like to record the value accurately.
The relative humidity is 82 %
